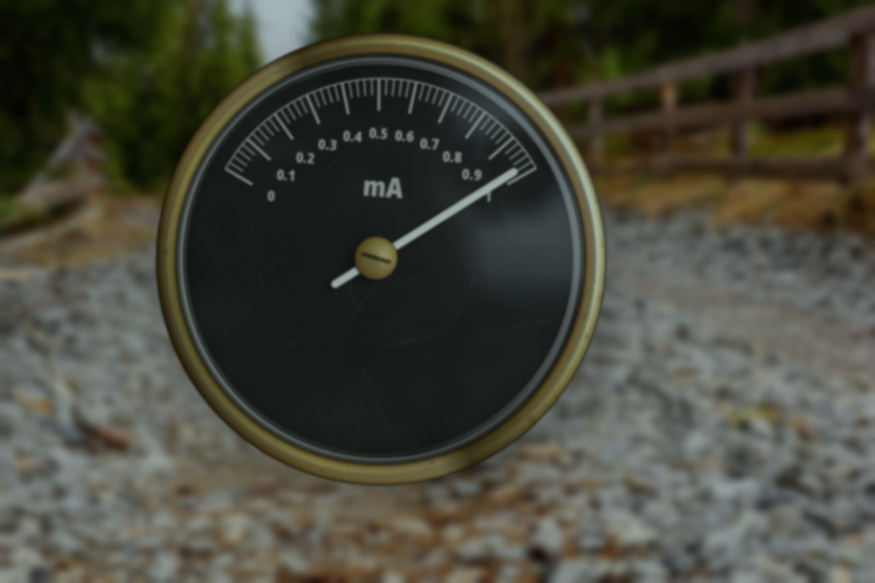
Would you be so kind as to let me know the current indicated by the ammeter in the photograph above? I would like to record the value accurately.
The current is 0.98 mA
